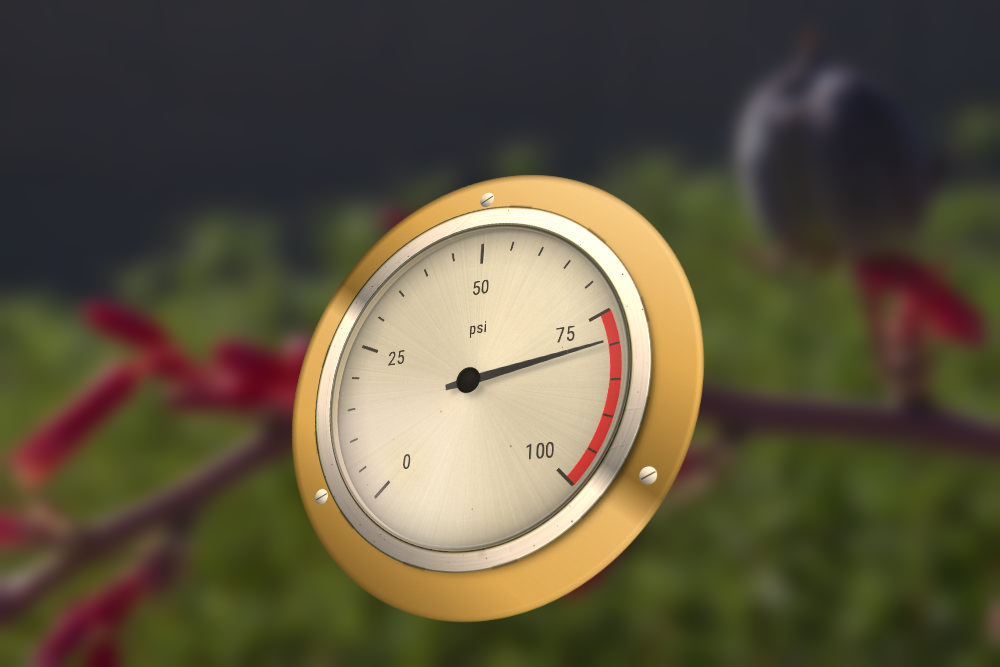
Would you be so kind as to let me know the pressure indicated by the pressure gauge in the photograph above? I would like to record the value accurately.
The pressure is 80 psi
